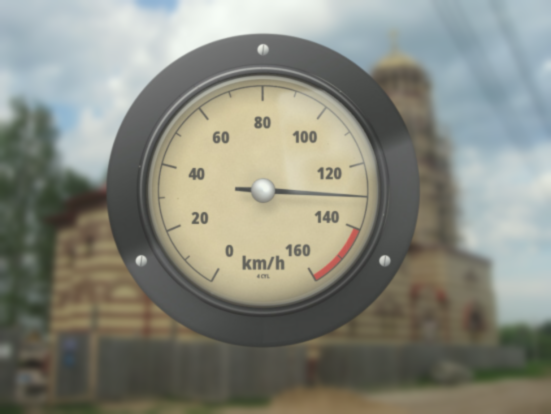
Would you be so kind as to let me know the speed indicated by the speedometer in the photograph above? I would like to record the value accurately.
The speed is 130 km/h
